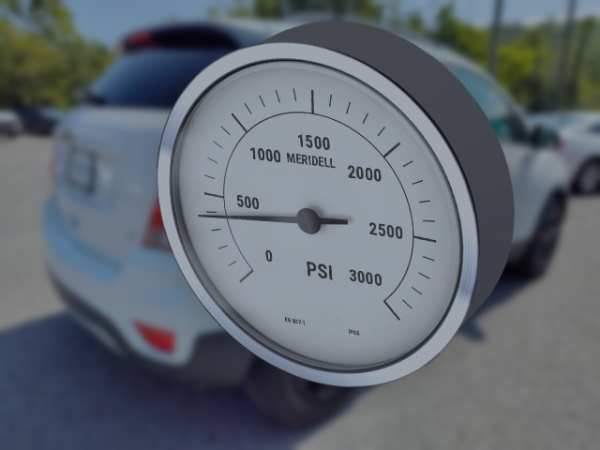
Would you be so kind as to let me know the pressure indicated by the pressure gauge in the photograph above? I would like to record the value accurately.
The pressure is 400 psi
